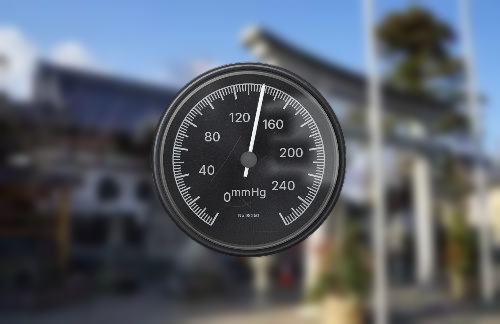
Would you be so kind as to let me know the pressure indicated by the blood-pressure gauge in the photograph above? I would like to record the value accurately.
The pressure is 140 mmHg
